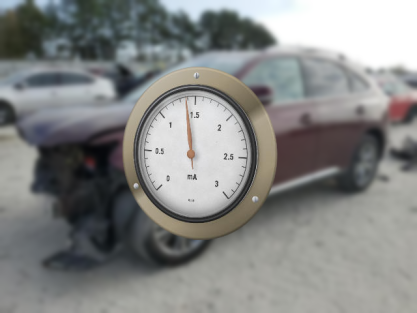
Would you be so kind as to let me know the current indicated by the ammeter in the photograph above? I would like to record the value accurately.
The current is 1.4 mA
